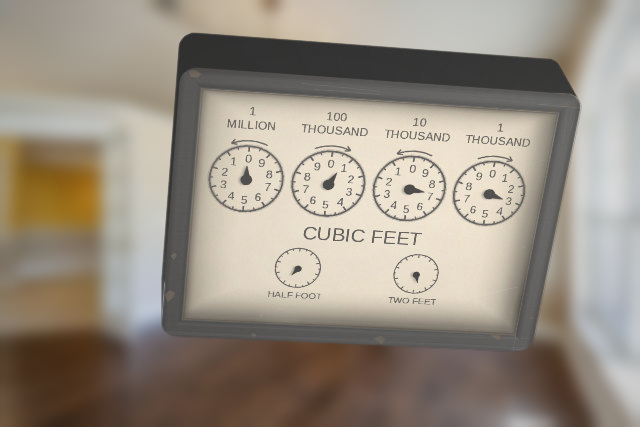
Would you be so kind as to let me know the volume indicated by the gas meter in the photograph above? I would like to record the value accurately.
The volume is 7300 ft³
